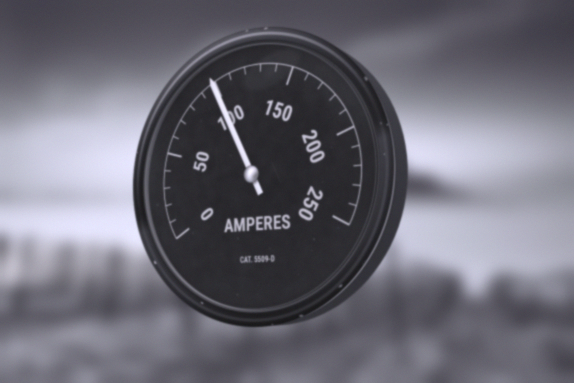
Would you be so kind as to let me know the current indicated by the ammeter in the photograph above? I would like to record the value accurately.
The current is 100 A
